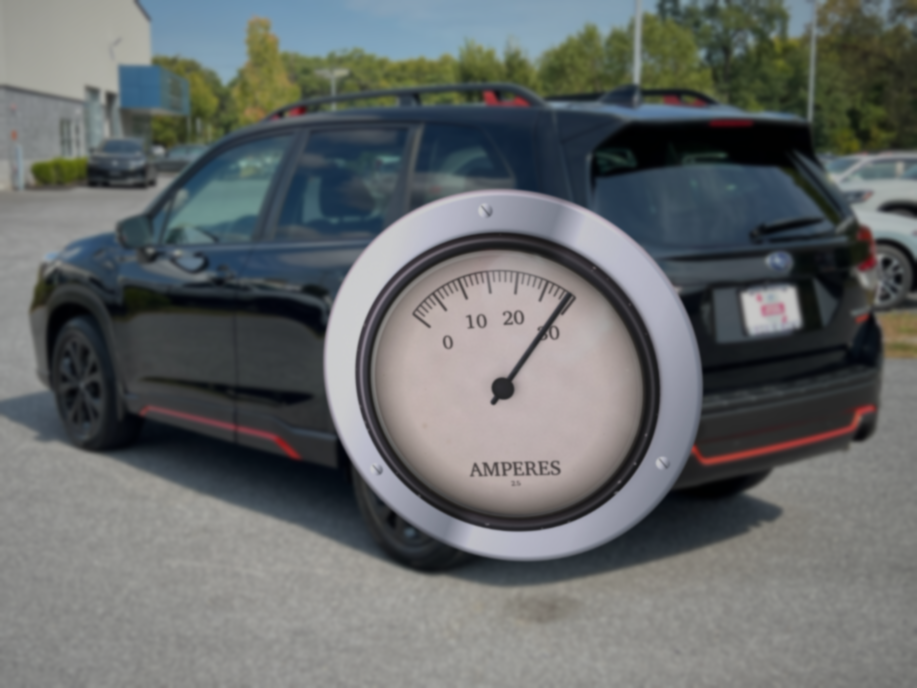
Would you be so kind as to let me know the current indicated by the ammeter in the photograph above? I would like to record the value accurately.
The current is 29 A
